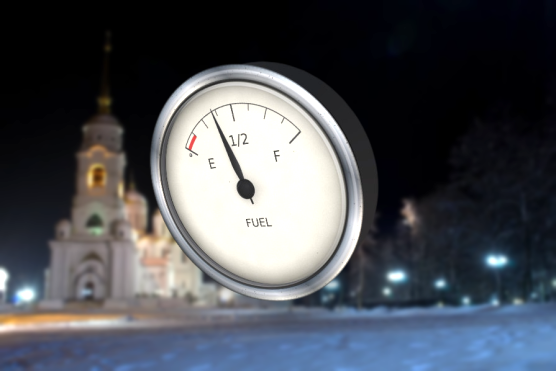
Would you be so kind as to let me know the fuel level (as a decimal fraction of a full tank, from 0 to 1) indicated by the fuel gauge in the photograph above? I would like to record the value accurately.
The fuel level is 0.375
